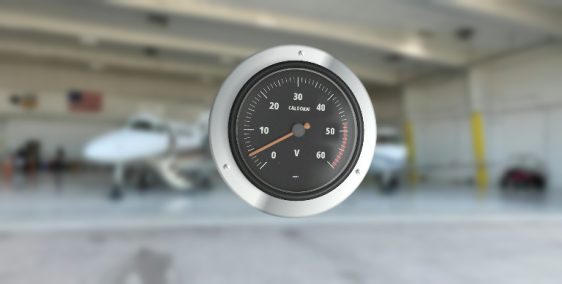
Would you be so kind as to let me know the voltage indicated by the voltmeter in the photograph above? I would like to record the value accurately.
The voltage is 4 V
